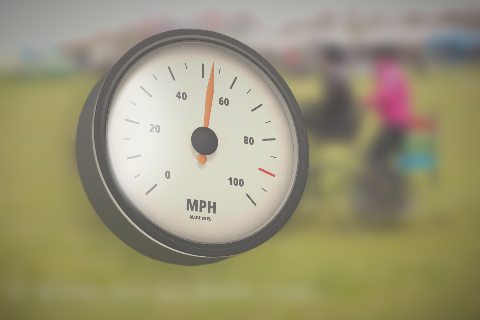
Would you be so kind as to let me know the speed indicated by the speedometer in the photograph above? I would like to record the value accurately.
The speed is 52.5 mph
